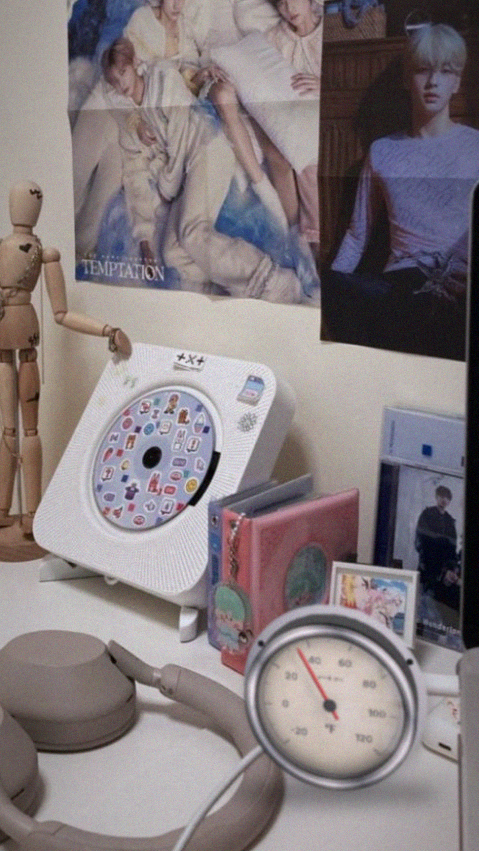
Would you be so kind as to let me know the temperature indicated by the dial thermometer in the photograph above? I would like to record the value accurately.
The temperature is 35 °F
